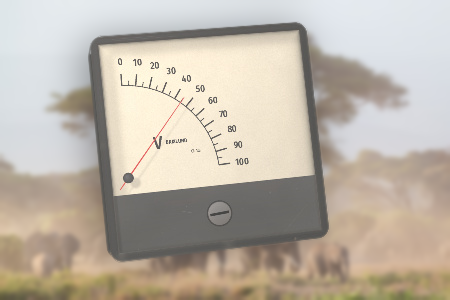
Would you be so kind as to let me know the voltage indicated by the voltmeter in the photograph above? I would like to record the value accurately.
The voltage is 45 V
